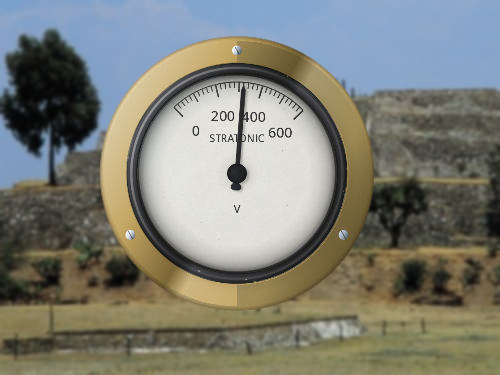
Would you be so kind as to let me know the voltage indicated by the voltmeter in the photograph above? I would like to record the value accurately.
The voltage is 320 V
